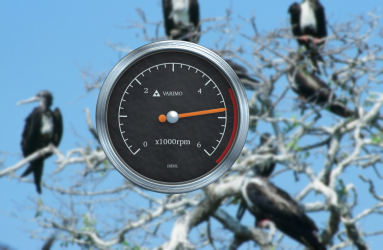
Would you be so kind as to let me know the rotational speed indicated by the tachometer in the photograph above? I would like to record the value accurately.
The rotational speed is 4800 rpm
